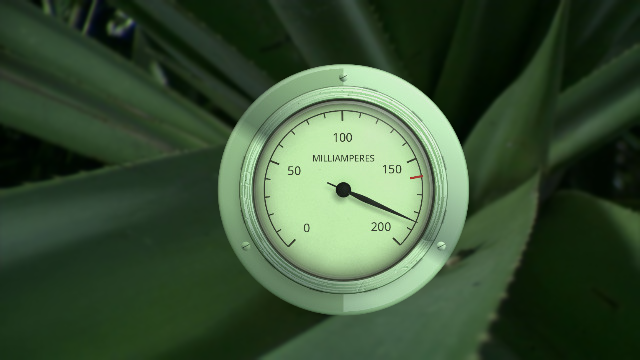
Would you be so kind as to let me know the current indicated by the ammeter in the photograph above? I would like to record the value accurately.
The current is 185 mA
